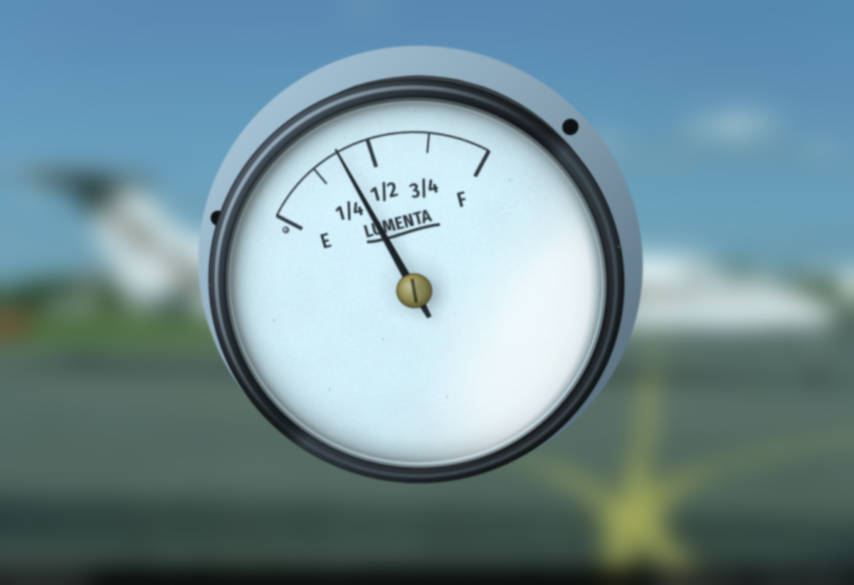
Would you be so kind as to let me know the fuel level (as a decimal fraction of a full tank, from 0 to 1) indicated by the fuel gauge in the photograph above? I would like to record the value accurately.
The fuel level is 0.375
